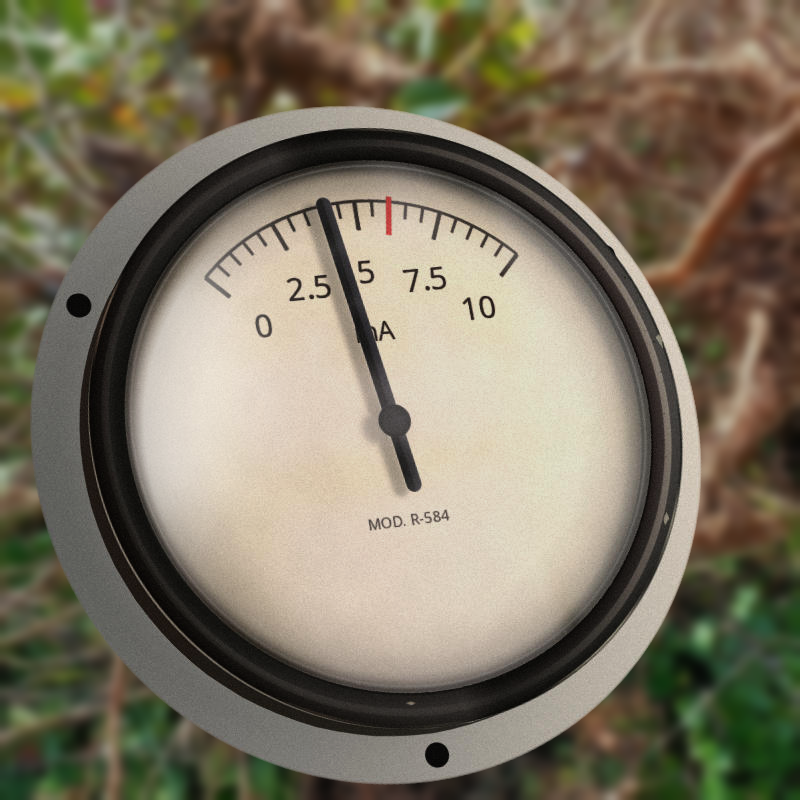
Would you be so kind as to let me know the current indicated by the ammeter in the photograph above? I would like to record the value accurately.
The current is 4 mA
